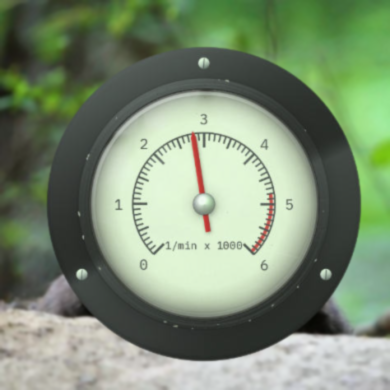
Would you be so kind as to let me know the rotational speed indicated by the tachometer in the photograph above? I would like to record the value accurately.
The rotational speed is 2800 rpm
